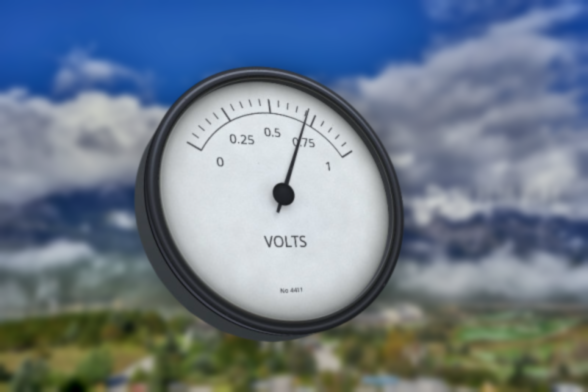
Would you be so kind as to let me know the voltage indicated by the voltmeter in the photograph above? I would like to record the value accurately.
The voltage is 0.7 V
